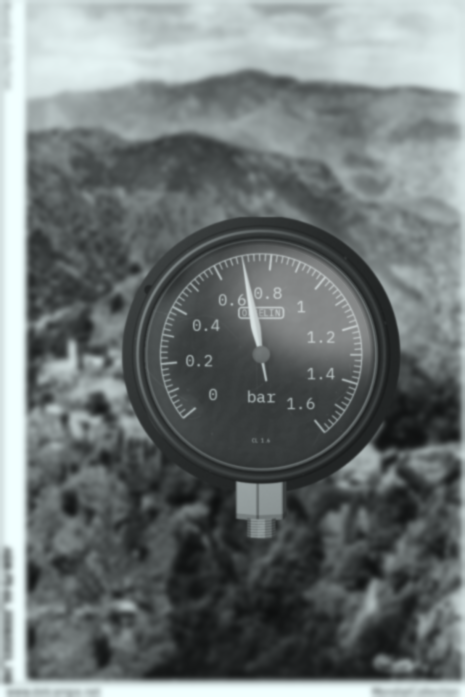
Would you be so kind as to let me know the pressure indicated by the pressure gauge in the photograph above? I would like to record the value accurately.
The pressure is 0.7 bar
